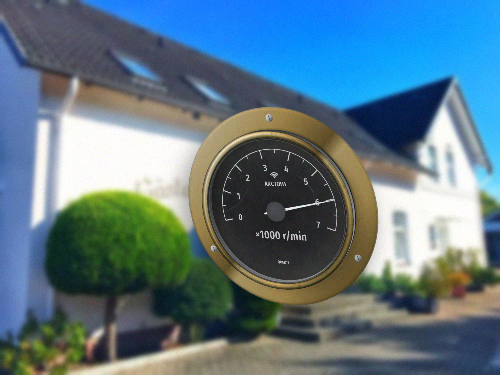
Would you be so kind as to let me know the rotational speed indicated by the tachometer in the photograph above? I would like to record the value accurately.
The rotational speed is 6000 rpm
